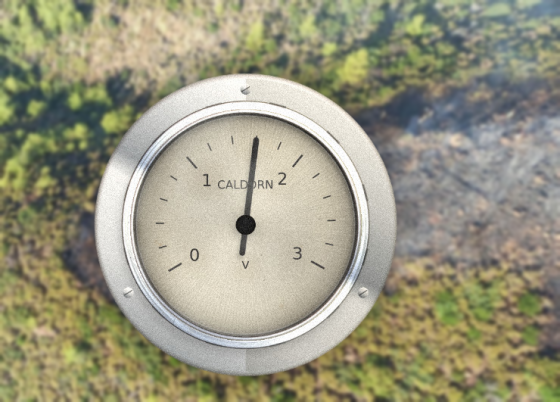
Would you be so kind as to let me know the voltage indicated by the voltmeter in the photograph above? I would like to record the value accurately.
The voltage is 1.6 V
